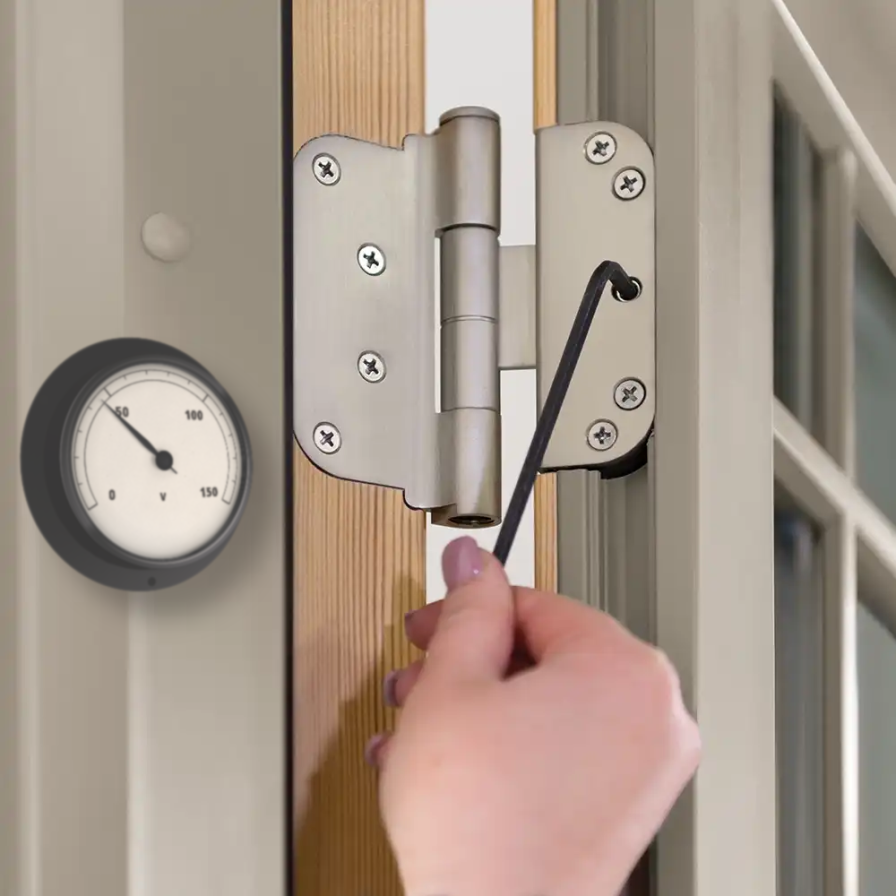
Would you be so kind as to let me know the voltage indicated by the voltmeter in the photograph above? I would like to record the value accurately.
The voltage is 45 V
